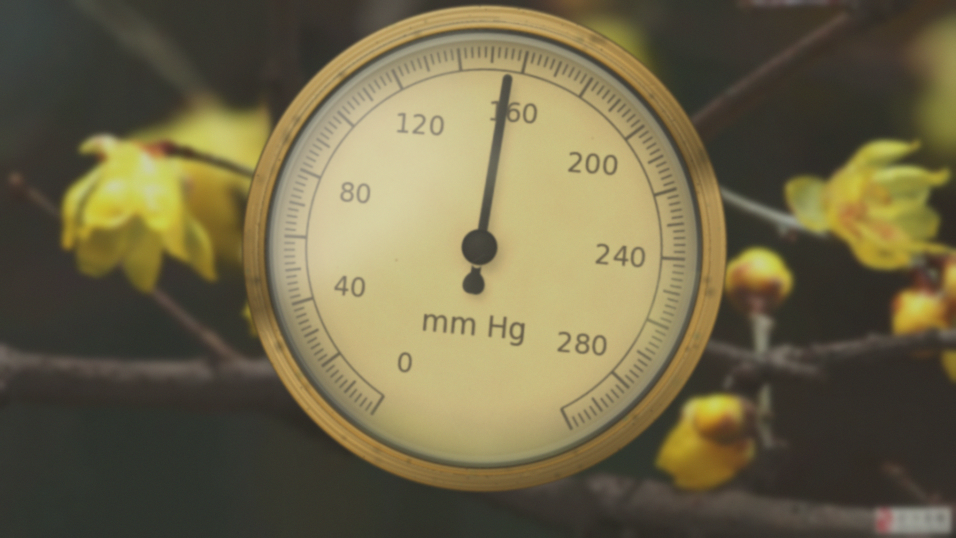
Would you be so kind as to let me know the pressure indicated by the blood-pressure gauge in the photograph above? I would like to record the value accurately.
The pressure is 156 mmHg
